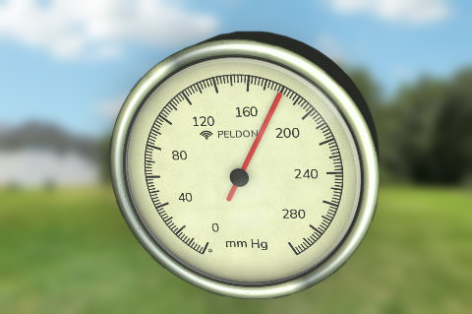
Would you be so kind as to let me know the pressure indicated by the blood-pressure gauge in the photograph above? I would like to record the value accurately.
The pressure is 180 mmHg
